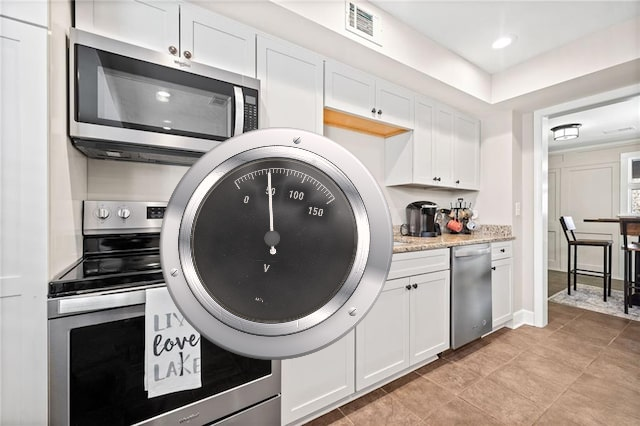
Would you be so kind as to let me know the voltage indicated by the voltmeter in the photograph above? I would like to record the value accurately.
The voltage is 50 V
